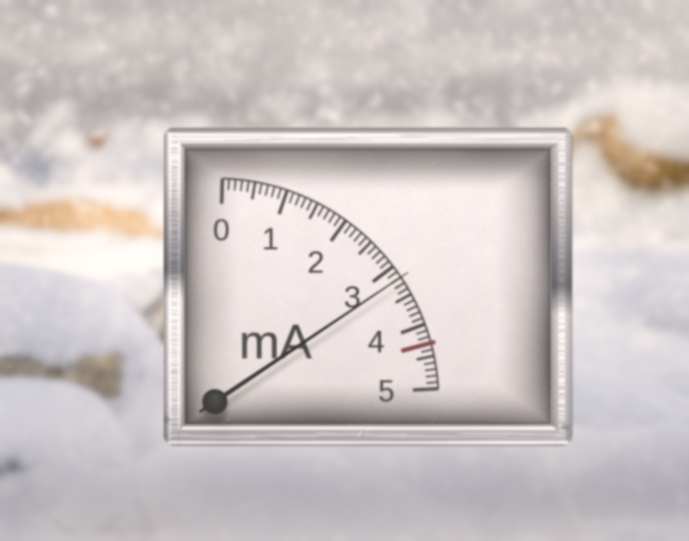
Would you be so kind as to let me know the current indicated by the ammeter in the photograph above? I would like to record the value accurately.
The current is 3.2 mA
